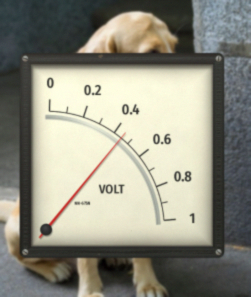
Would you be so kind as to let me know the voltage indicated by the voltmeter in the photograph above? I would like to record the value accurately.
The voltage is 0.45 V
